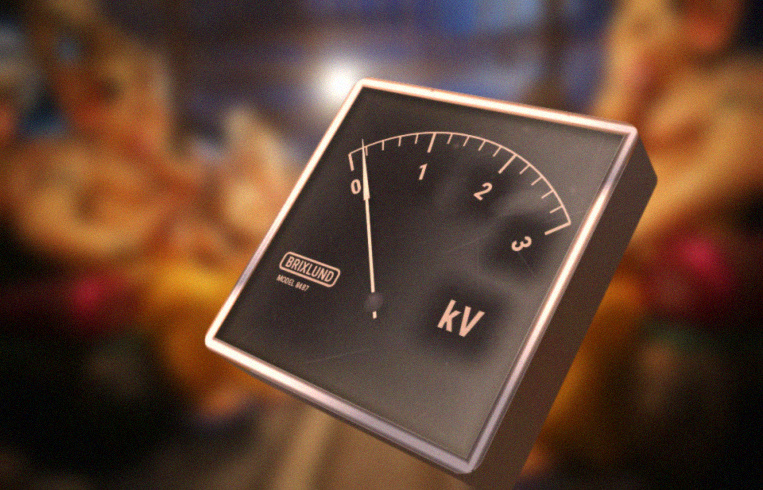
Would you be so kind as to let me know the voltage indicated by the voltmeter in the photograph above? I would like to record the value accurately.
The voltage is 0.2 kV
